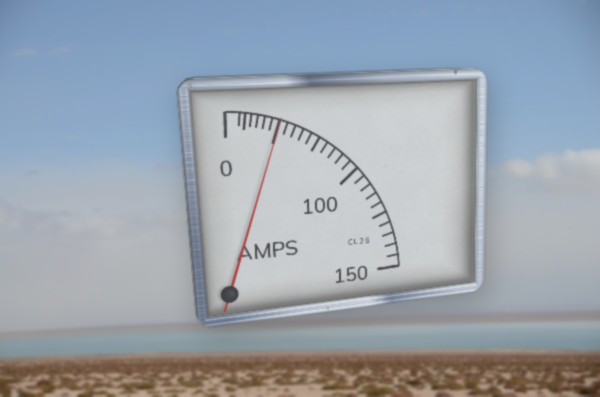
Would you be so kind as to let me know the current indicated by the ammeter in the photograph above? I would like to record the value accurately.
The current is 50 A
